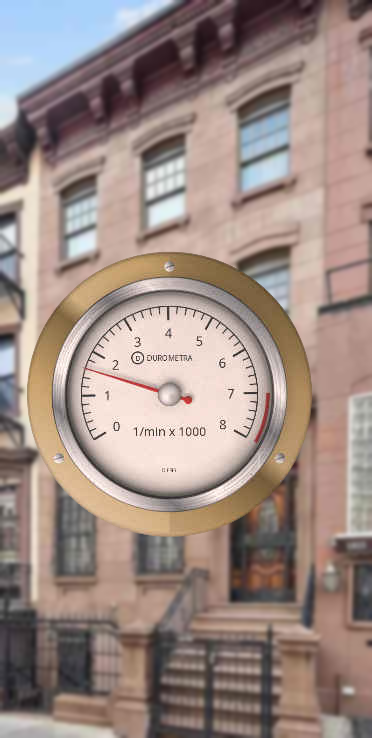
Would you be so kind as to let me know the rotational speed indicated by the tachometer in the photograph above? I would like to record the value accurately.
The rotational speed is 1600 rpm
